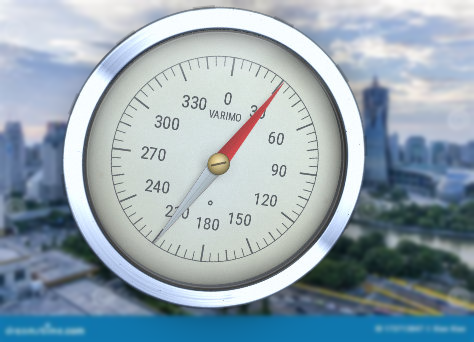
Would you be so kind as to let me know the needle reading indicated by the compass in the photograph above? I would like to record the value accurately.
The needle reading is 30 °
